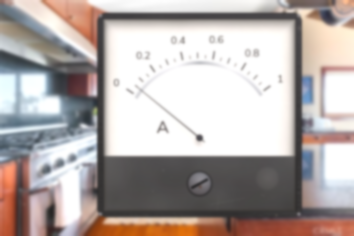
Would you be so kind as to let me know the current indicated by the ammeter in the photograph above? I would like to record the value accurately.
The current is 0.05 A
